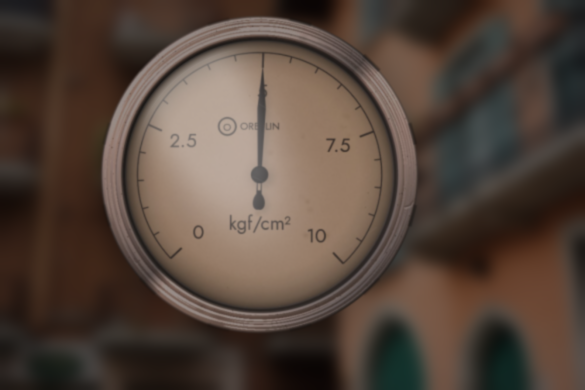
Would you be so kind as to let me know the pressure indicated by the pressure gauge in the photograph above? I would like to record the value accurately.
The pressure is 5 kg/cm²
